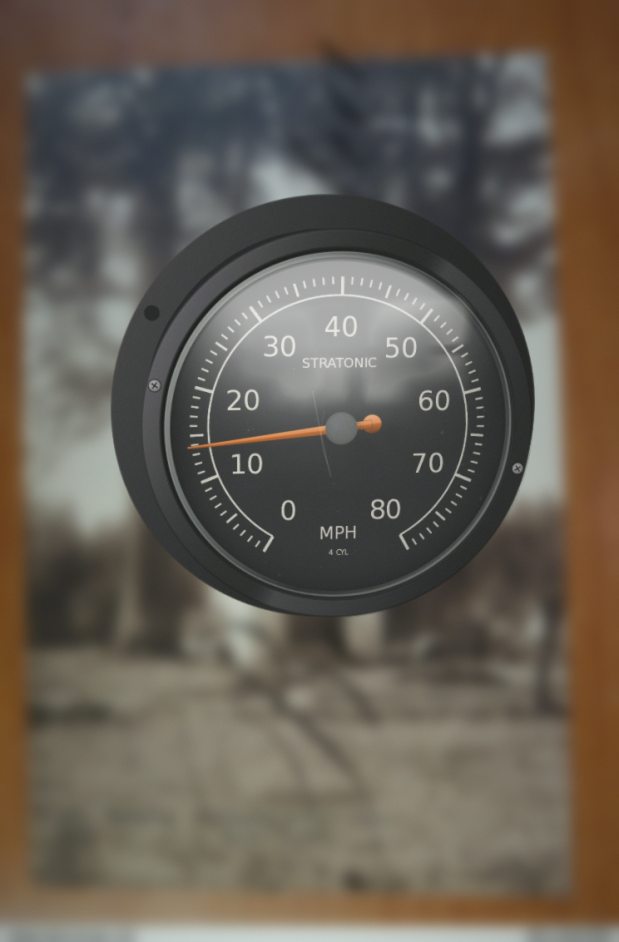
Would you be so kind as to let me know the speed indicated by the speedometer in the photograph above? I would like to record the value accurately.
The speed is 14 mph
